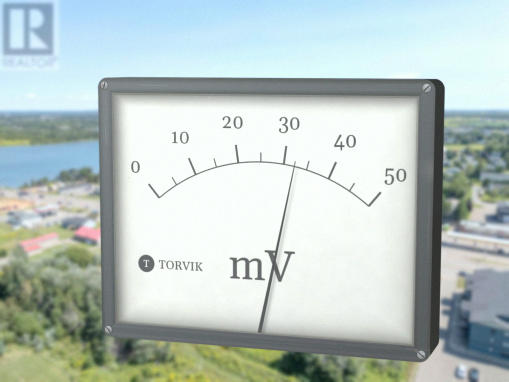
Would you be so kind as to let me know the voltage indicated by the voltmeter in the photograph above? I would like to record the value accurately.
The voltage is 32.5 mV
